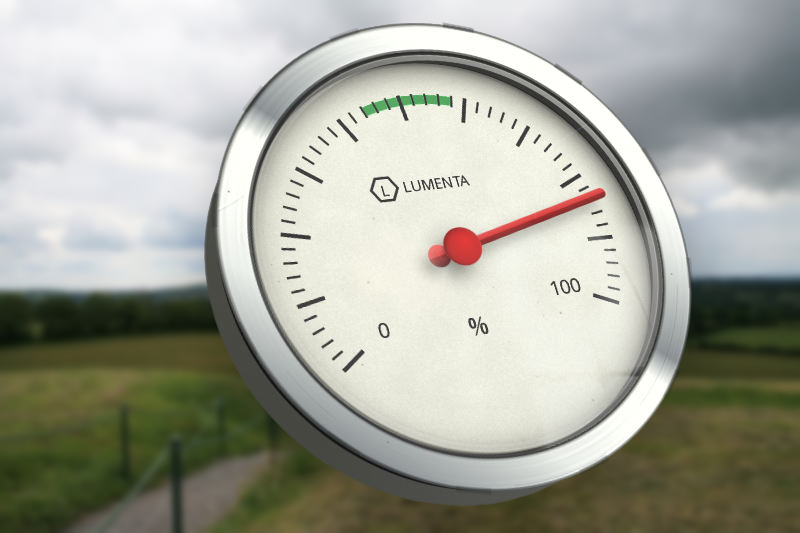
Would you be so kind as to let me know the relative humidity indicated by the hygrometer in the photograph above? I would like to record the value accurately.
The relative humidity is 84 %
